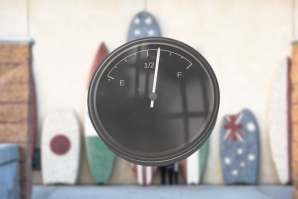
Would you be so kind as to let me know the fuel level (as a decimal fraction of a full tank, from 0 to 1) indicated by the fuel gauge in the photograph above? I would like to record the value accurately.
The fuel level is 0.625
